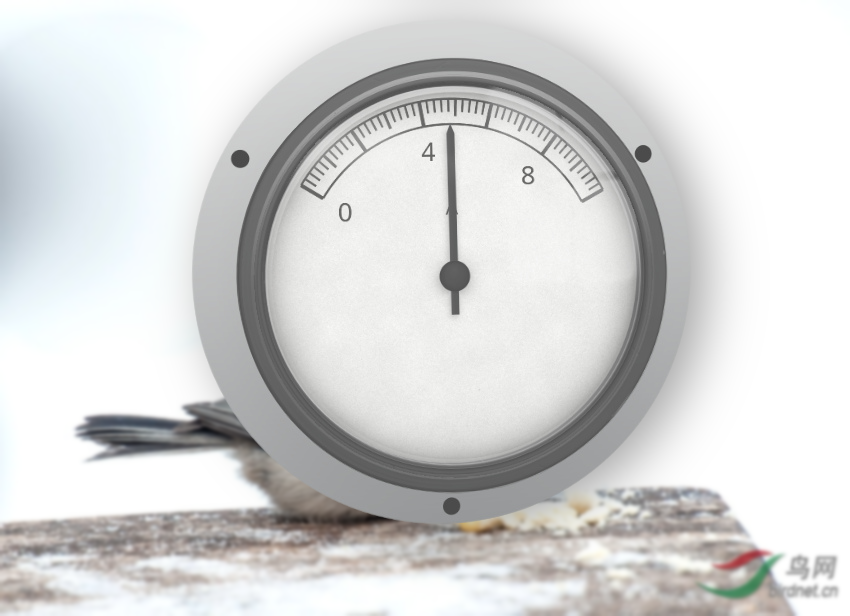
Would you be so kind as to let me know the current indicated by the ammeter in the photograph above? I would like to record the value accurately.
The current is 4.8 A
